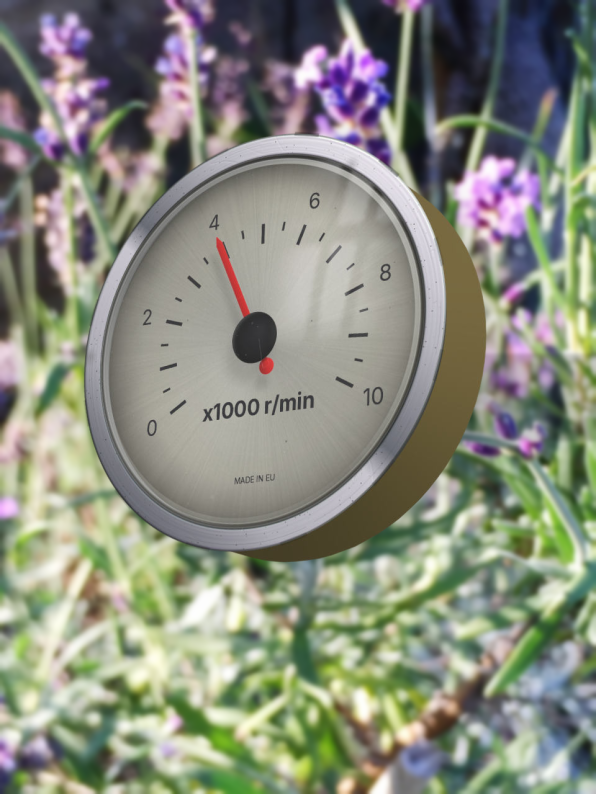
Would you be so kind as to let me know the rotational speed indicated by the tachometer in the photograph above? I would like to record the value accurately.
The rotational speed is 4000 rpm
